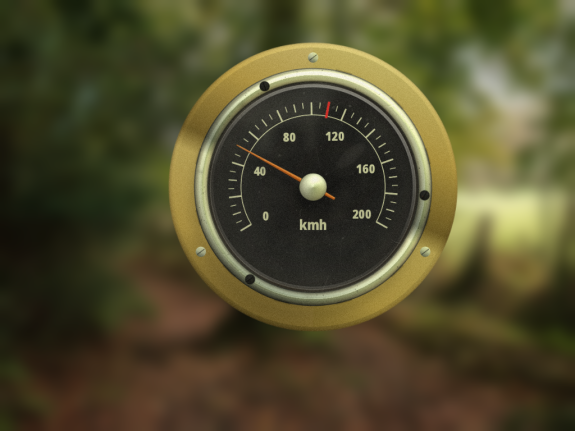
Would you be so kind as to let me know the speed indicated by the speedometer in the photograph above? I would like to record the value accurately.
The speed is 50 km/h
